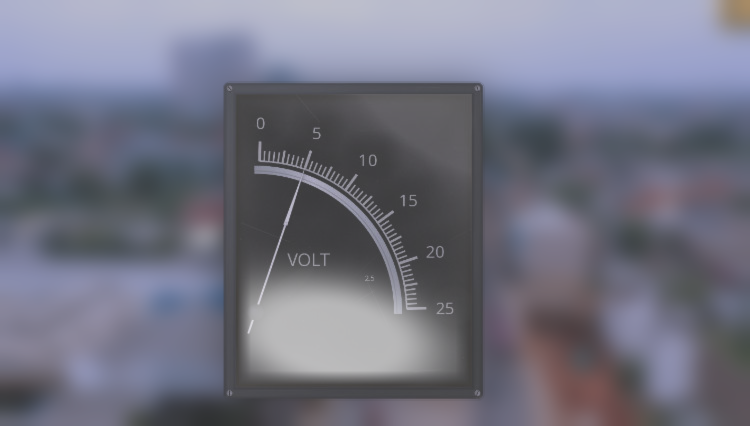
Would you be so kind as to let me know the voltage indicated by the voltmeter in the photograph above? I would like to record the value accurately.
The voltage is 5 V
